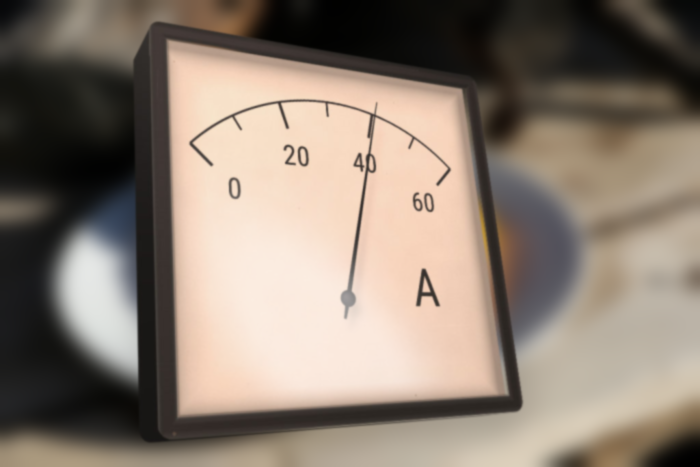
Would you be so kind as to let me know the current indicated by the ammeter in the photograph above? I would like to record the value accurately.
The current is 40 A
